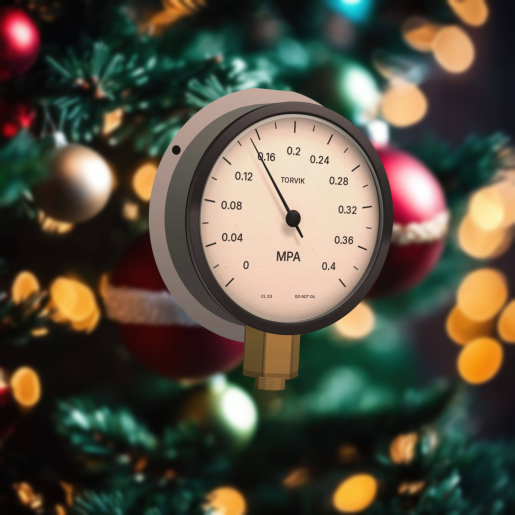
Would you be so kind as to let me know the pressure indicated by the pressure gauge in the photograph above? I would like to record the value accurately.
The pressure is 0.15 MPa
